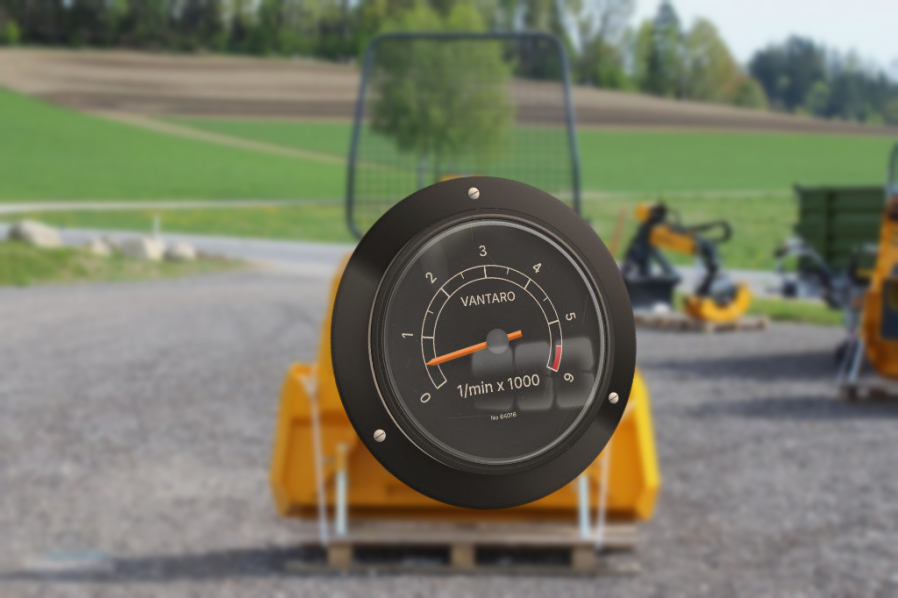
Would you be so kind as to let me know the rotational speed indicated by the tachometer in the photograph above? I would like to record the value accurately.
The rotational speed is 500 rpm
